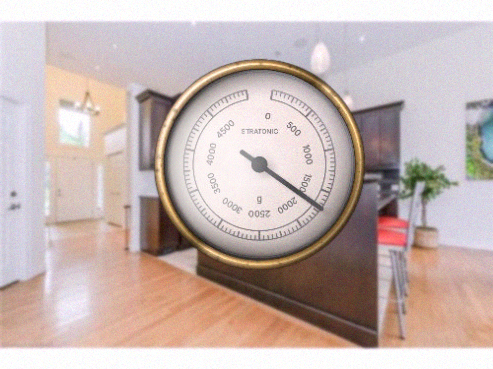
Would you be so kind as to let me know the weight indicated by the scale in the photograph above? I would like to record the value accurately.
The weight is 1700 g
